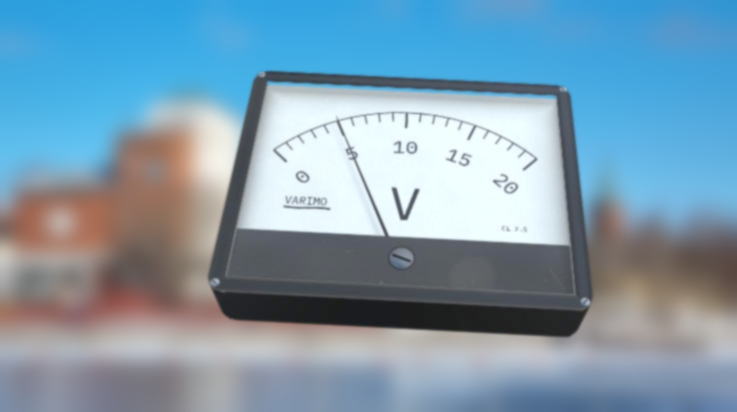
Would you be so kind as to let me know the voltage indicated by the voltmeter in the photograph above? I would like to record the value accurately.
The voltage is 5 V
